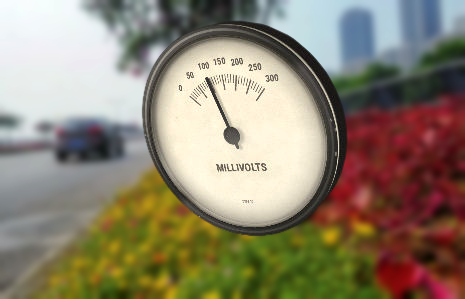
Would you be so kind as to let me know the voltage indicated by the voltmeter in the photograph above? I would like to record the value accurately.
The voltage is 100 mV
